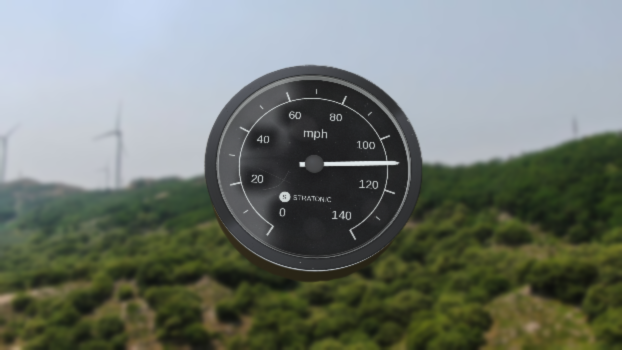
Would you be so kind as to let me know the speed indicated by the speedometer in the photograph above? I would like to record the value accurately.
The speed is 110 mph
